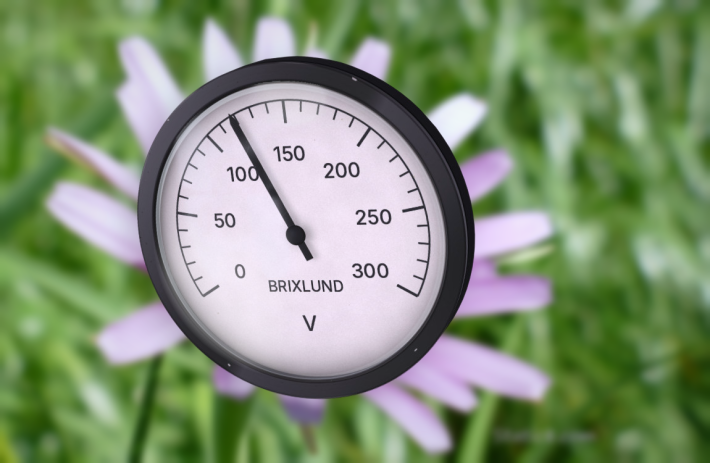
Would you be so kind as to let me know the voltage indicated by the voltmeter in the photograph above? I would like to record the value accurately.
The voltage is 120 V
